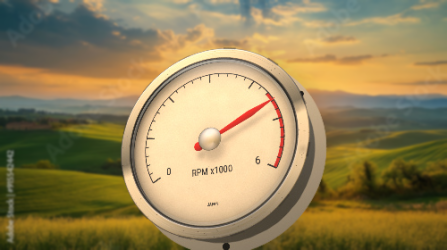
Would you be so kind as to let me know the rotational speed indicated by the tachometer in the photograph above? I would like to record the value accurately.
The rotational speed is 4600 rpm
